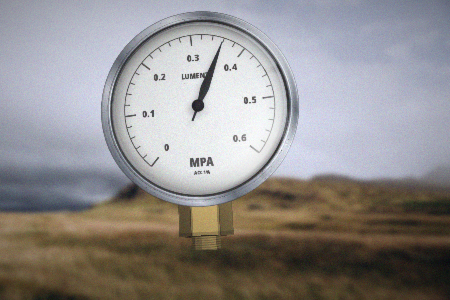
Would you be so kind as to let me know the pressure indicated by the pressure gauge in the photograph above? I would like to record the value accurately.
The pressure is 0.36 MPa
